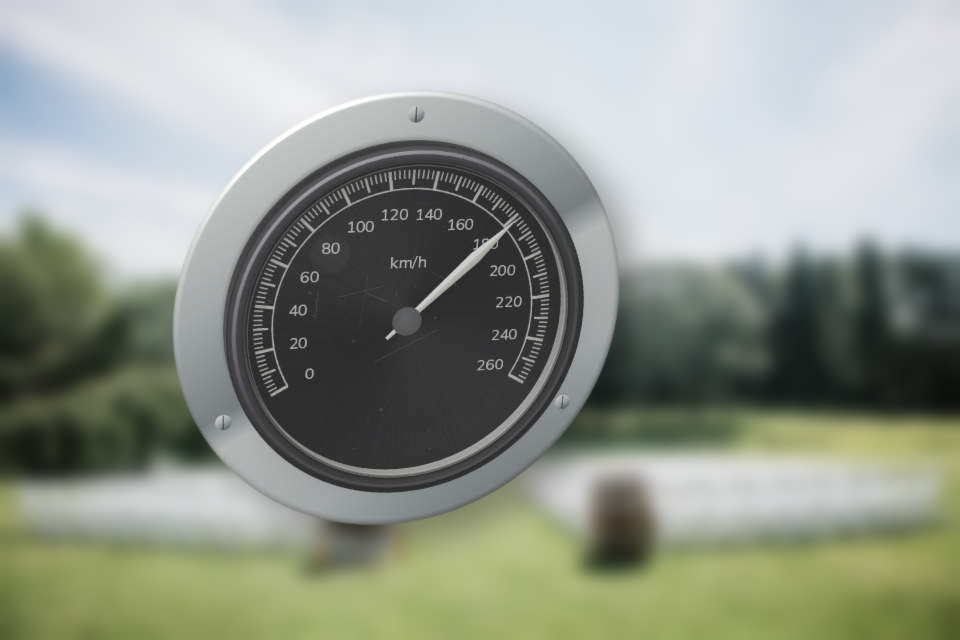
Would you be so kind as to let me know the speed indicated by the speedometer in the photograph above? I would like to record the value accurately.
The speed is 180 km/h
